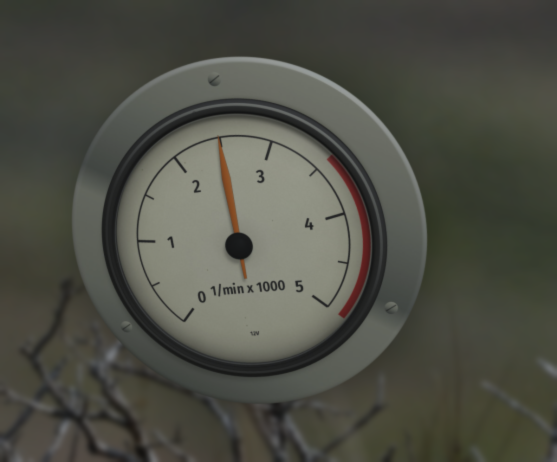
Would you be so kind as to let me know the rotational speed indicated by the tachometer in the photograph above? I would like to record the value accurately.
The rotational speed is 2500 rpm
